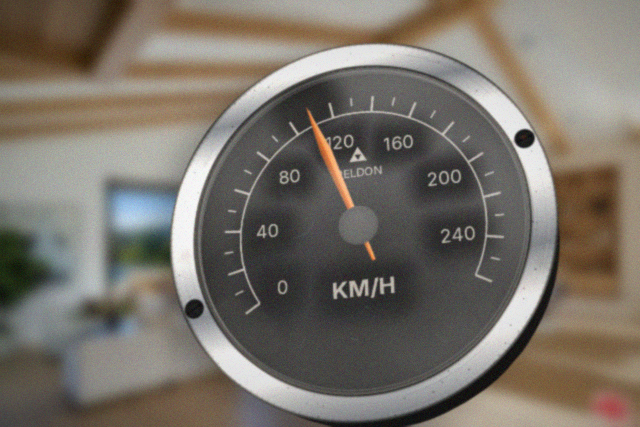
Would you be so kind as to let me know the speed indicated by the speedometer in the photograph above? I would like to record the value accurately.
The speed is 110 km/h
